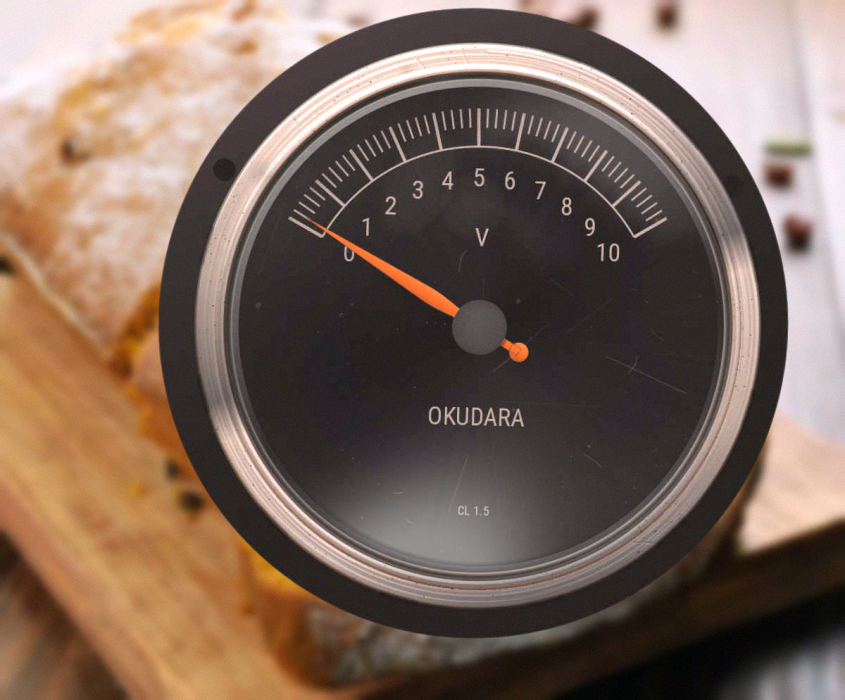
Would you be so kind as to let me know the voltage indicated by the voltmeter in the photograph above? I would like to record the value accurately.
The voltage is 0.2 V
